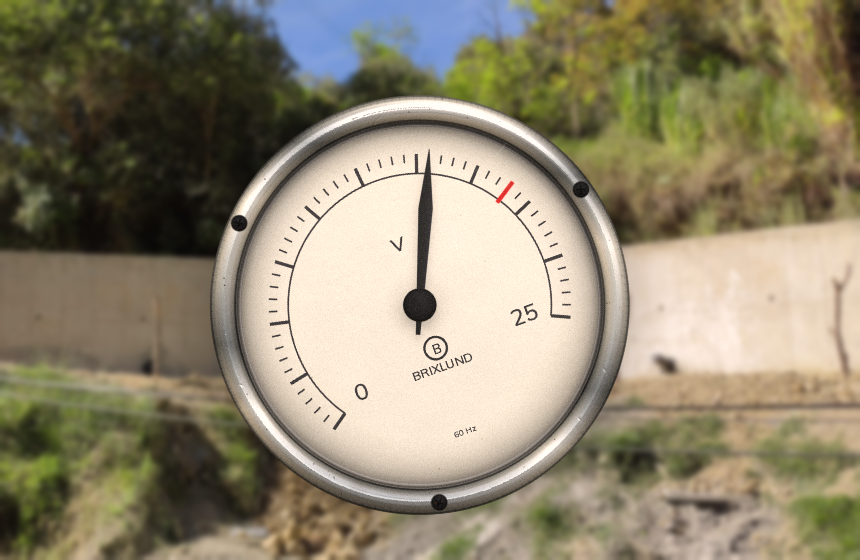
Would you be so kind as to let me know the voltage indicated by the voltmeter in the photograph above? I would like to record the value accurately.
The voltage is 15.5 V
